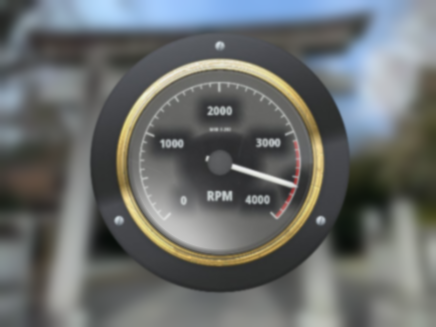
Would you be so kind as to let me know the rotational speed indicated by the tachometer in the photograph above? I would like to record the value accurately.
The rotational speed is 3600 rpm
